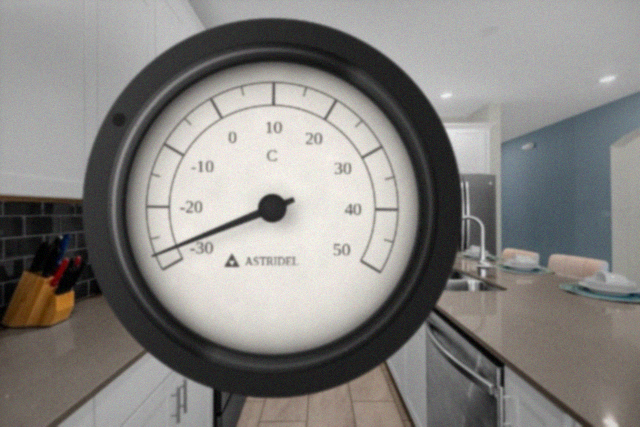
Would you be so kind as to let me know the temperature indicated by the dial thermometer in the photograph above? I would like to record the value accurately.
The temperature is -27.5 °C
